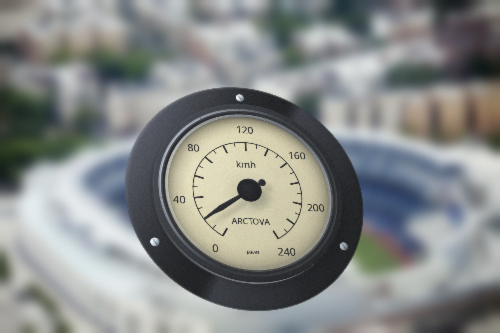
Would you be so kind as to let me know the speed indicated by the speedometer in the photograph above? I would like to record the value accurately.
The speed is 20 km/h
